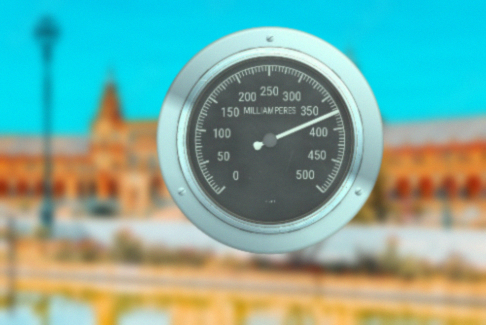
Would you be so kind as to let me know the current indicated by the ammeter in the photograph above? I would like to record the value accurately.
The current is 375 mA
